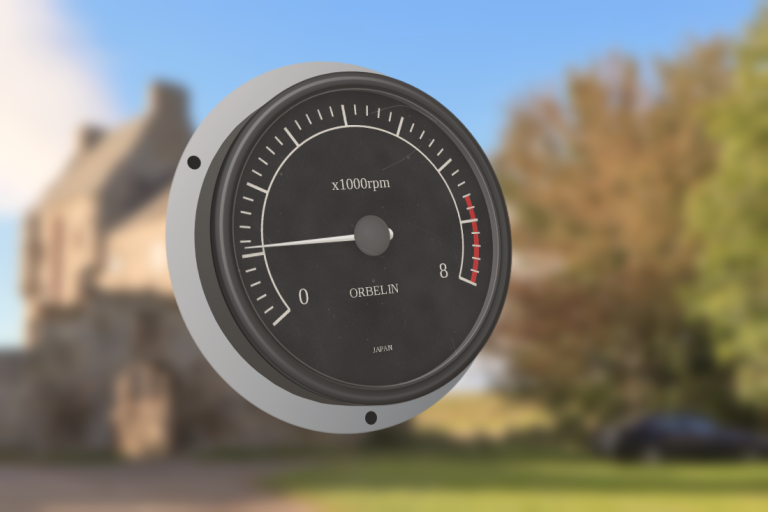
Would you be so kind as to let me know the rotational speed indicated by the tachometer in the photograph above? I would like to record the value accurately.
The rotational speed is 1100 rpm
